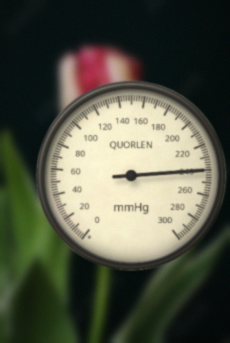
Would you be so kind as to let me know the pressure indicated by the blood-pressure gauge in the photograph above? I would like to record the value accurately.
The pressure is 240 mmHg
